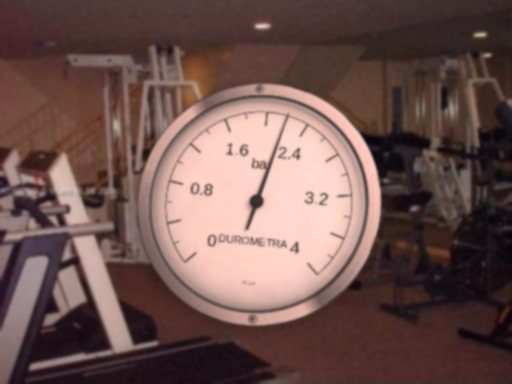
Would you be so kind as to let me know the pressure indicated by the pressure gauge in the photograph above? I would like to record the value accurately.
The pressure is 2.2 bar
